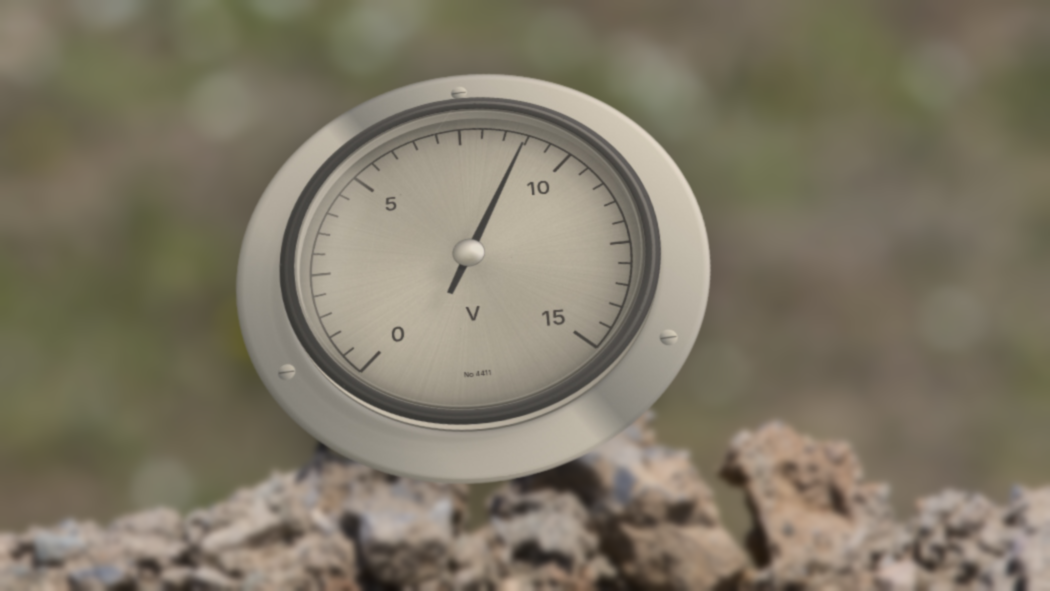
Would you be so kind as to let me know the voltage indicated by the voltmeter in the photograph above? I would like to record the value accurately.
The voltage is 9 V
